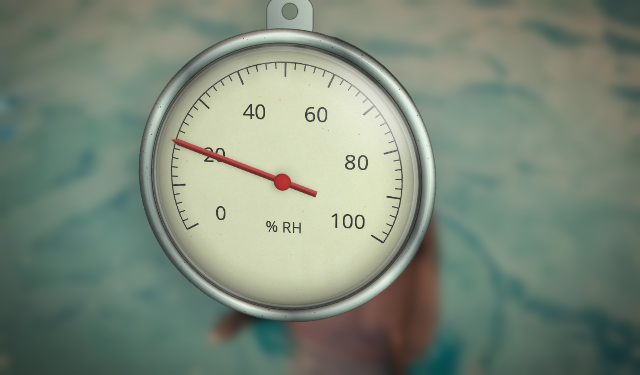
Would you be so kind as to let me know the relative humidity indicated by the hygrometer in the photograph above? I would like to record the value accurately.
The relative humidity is 20 %
